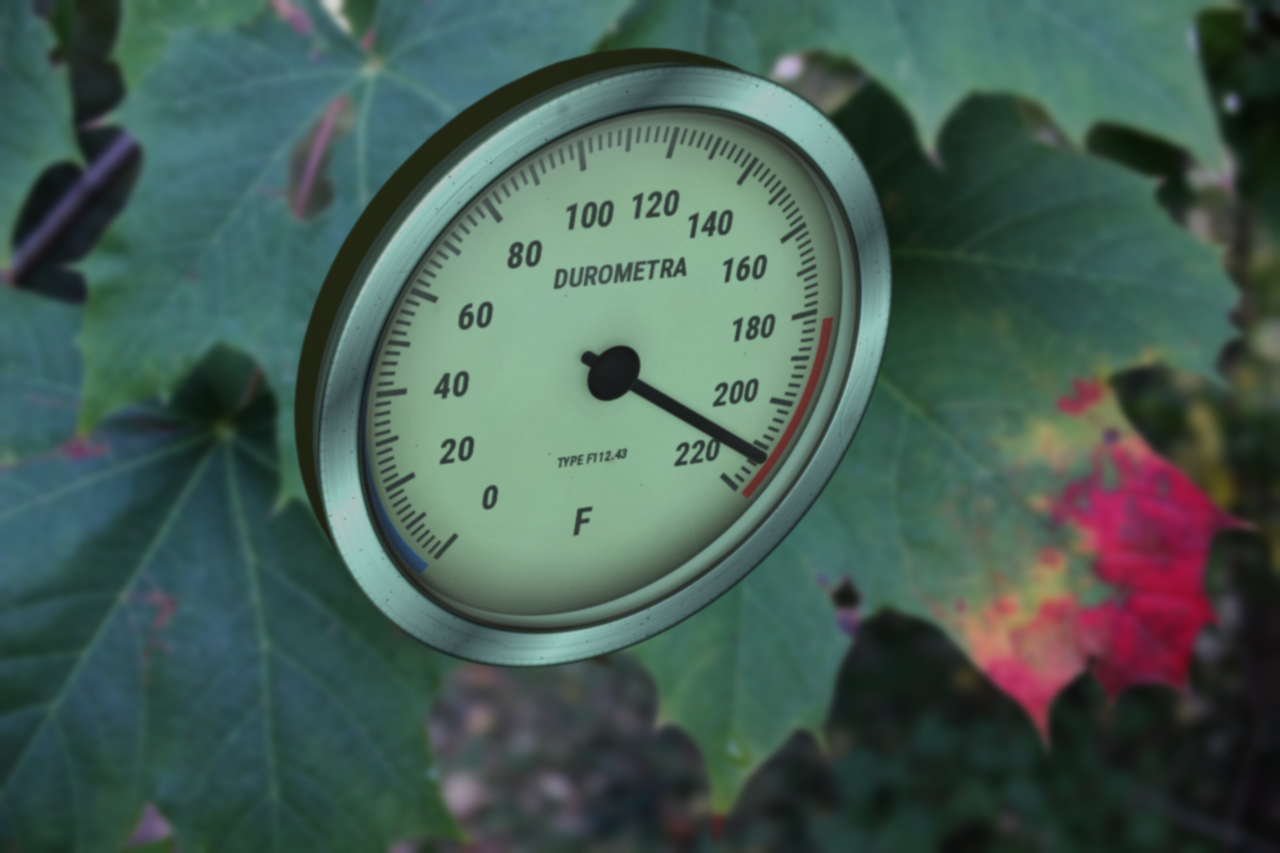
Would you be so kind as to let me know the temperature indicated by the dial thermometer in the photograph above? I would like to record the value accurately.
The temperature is 212 °F
